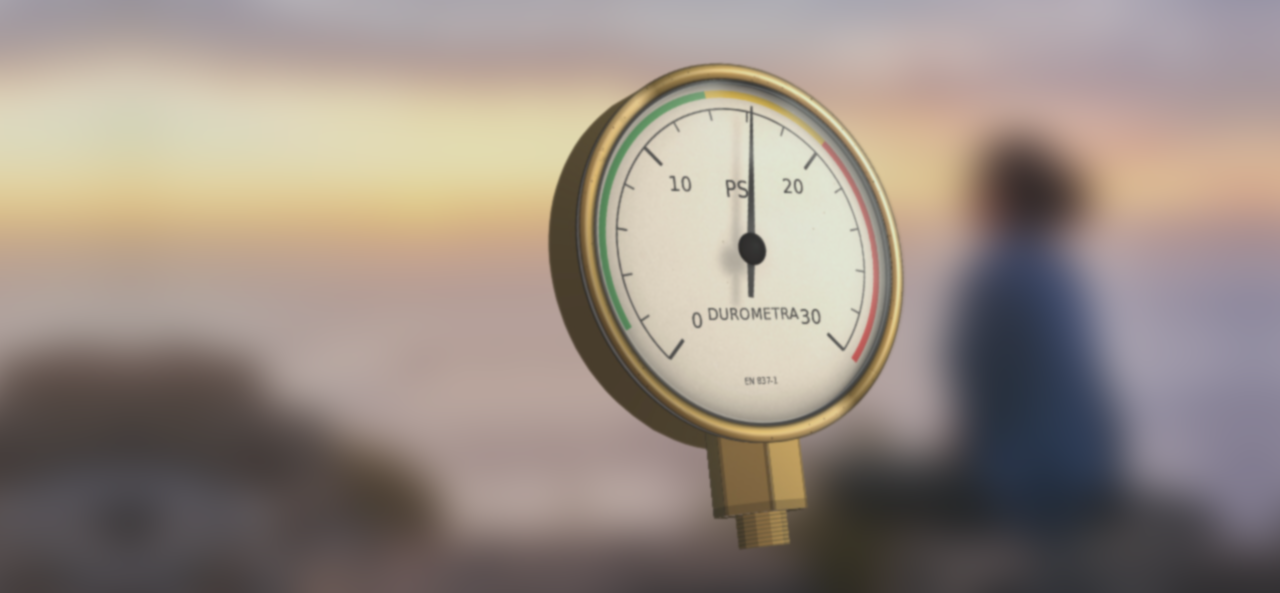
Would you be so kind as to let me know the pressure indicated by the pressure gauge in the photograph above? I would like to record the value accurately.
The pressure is 16 psi
